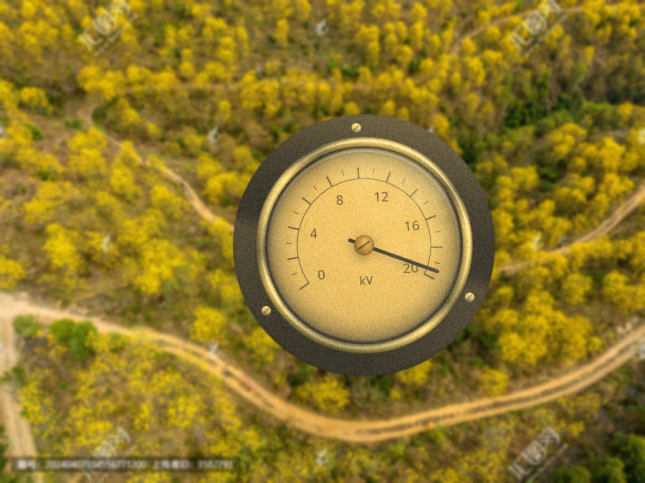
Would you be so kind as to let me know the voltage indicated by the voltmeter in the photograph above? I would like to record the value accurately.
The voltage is 19.5 kV
